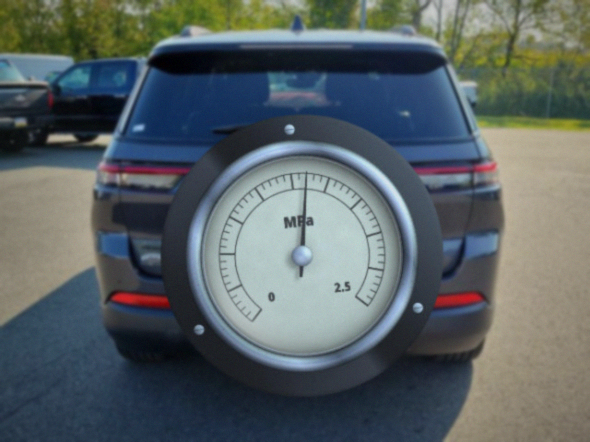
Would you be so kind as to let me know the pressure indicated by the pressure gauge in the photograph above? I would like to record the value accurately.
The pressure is 1.35 MPa
